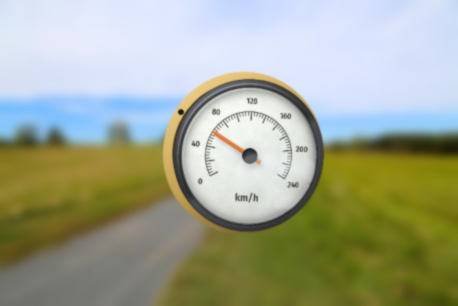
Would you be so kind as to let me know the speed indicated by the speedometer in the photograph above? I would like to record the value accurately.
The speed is 60 km/h
